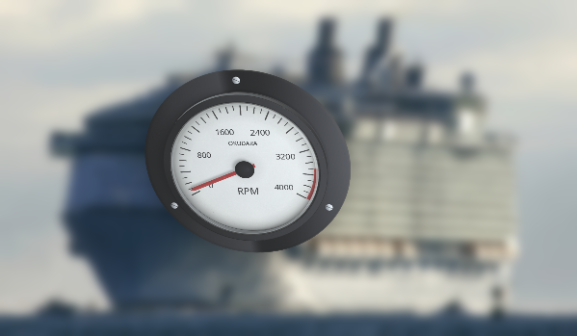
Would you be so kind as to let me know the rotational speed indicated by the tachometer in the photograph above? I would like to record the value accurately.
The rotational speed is 100 rpm
